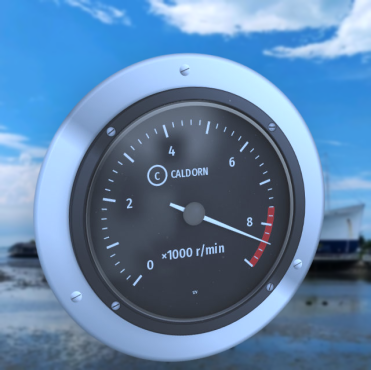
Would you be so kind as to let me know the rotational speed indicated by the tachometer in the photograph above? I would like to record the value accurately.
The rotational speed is 8400 rpm
